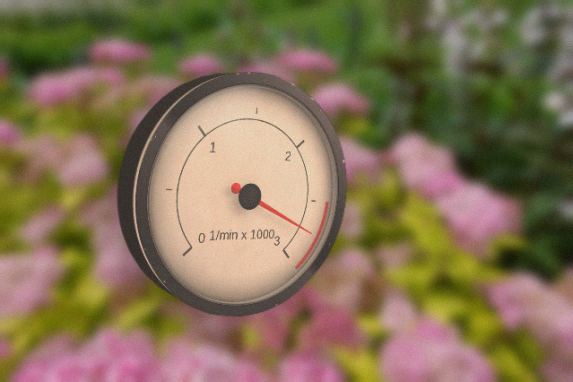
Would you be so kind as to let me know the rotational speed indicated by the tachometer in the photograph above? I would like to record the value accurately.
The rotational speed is 2750 rpm
